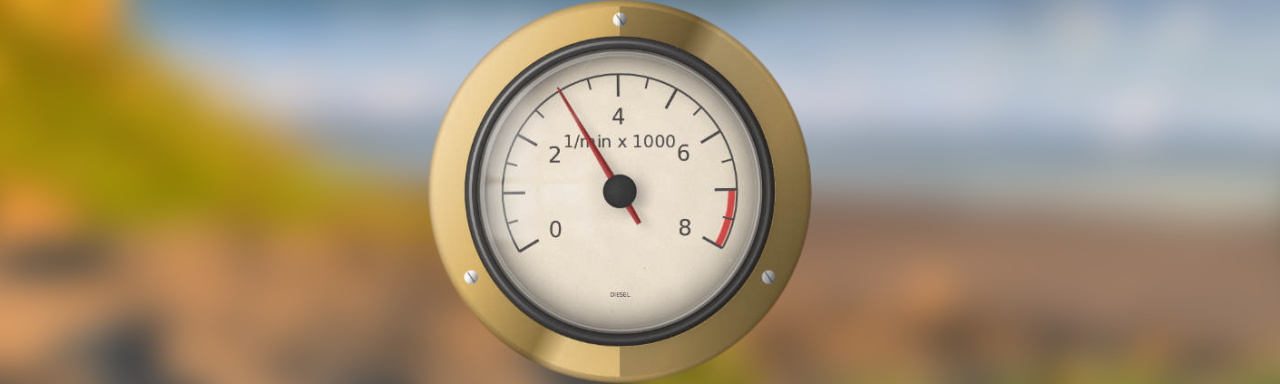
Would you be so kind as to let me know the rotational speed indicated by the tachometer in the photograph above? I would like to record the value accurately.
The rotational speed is 3000 rpm
